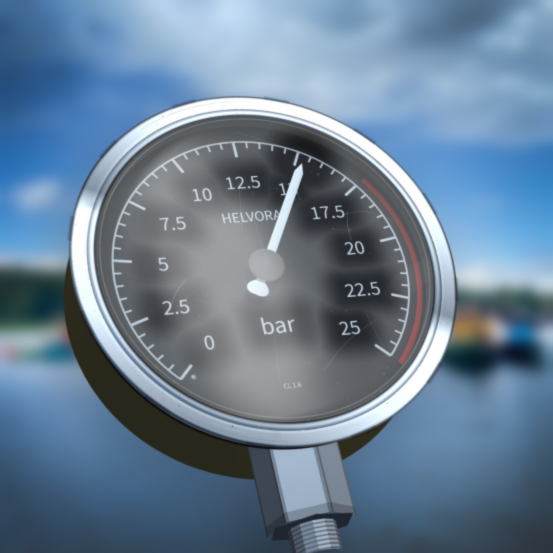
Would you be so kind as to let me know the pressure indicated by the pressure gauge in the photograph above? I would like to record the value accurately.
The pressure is 15.25 bar
